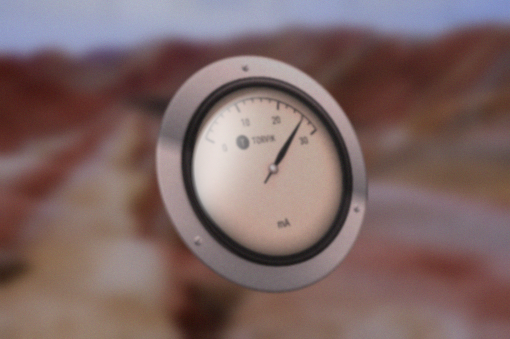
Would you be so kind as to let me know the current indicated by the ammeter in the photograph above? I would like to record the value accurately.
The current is 26 mA
